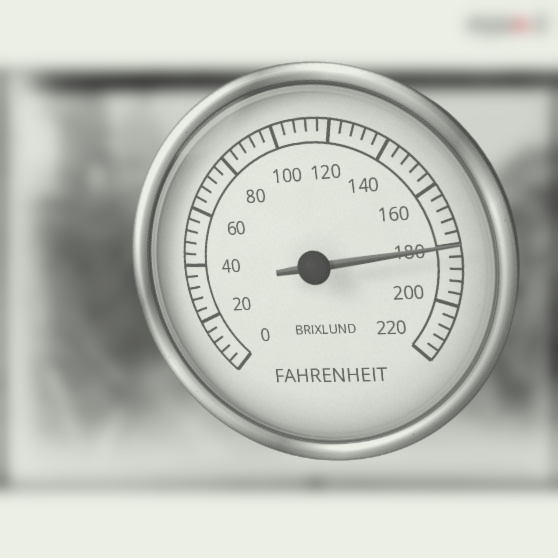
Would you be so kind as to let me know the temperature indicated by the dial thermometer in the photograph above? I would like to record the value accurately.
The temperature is 180 °F
